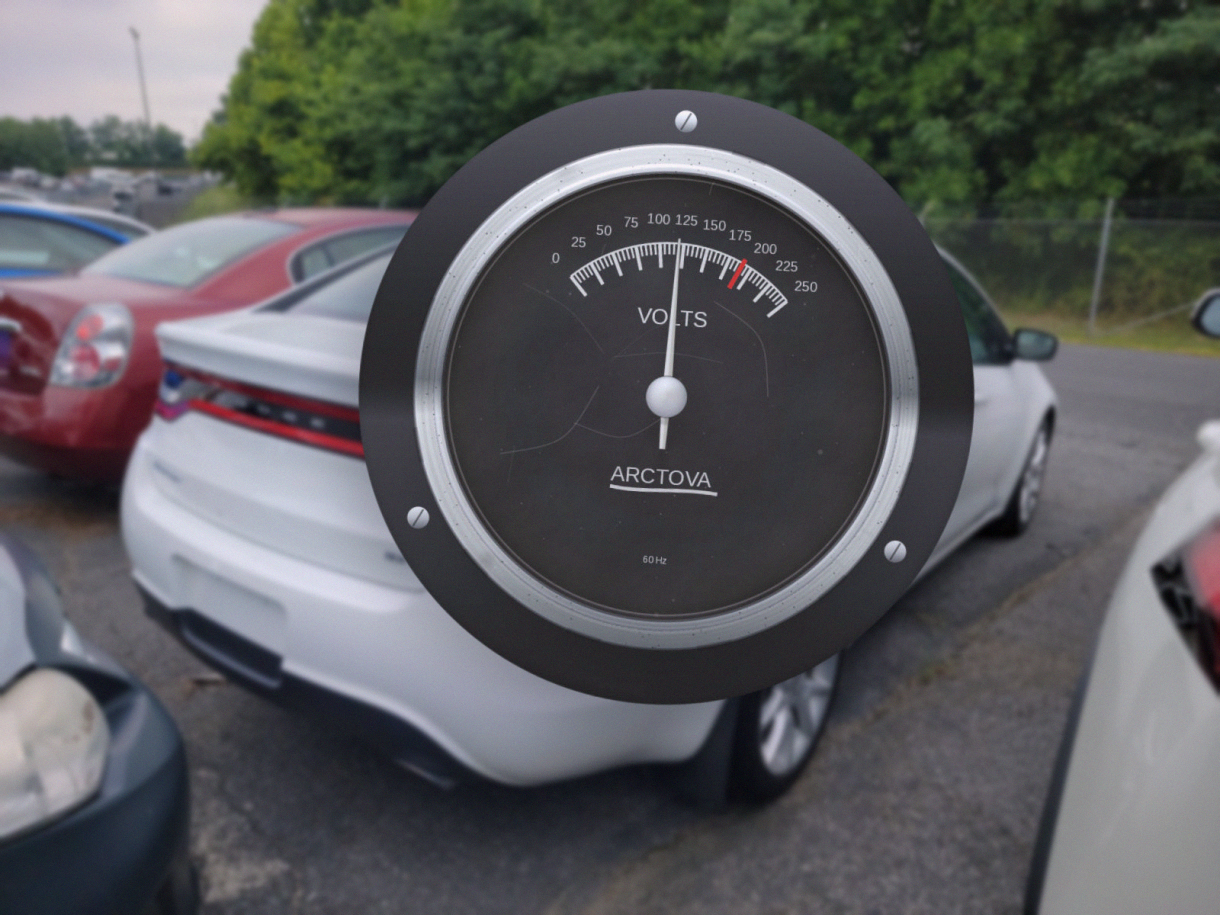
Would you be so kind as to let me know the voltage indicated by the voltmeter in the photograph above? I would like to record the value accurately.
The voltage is 120 V
